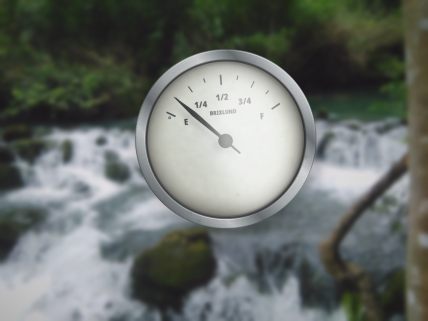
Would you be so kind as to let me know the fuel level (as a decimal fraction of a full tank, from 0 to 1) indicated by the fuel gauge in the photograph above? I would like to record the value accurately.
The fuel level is 0.125
